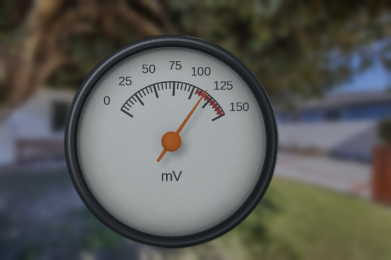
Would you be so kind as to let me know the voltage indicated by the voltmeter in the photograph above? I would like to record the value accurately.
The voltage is 115 mV
